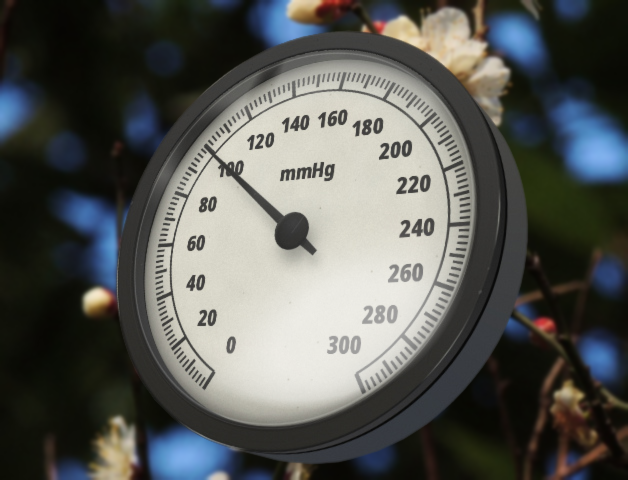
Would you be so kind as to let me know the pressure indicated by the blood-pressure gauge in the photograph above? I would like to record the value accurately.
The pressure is 100 mmHg
